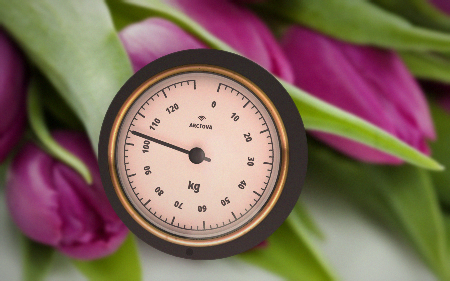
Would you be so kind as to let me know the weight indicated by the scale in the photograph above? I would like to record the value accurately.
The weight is 104 kg
